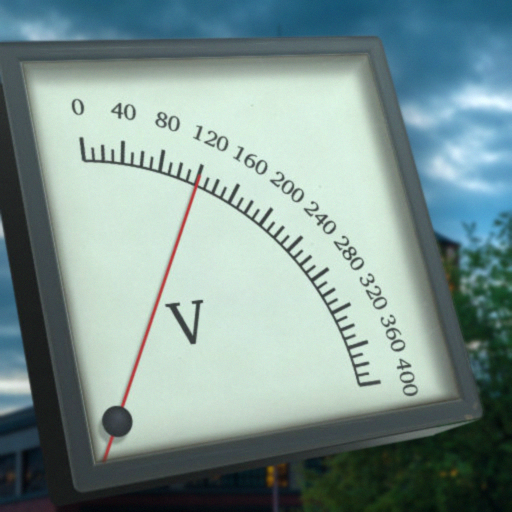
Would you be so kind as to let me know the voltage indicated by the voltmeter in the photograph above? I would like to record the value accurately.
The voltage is 120 V
